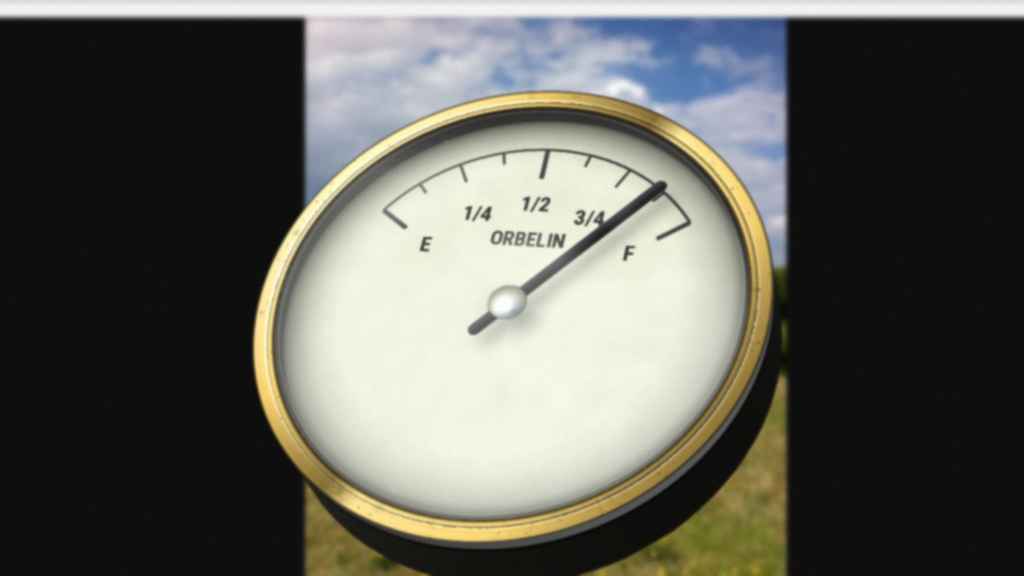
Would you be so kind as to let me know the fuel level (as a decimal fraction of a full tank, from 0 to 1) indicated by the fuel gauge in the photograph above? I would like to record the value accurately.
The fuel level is 0.875
